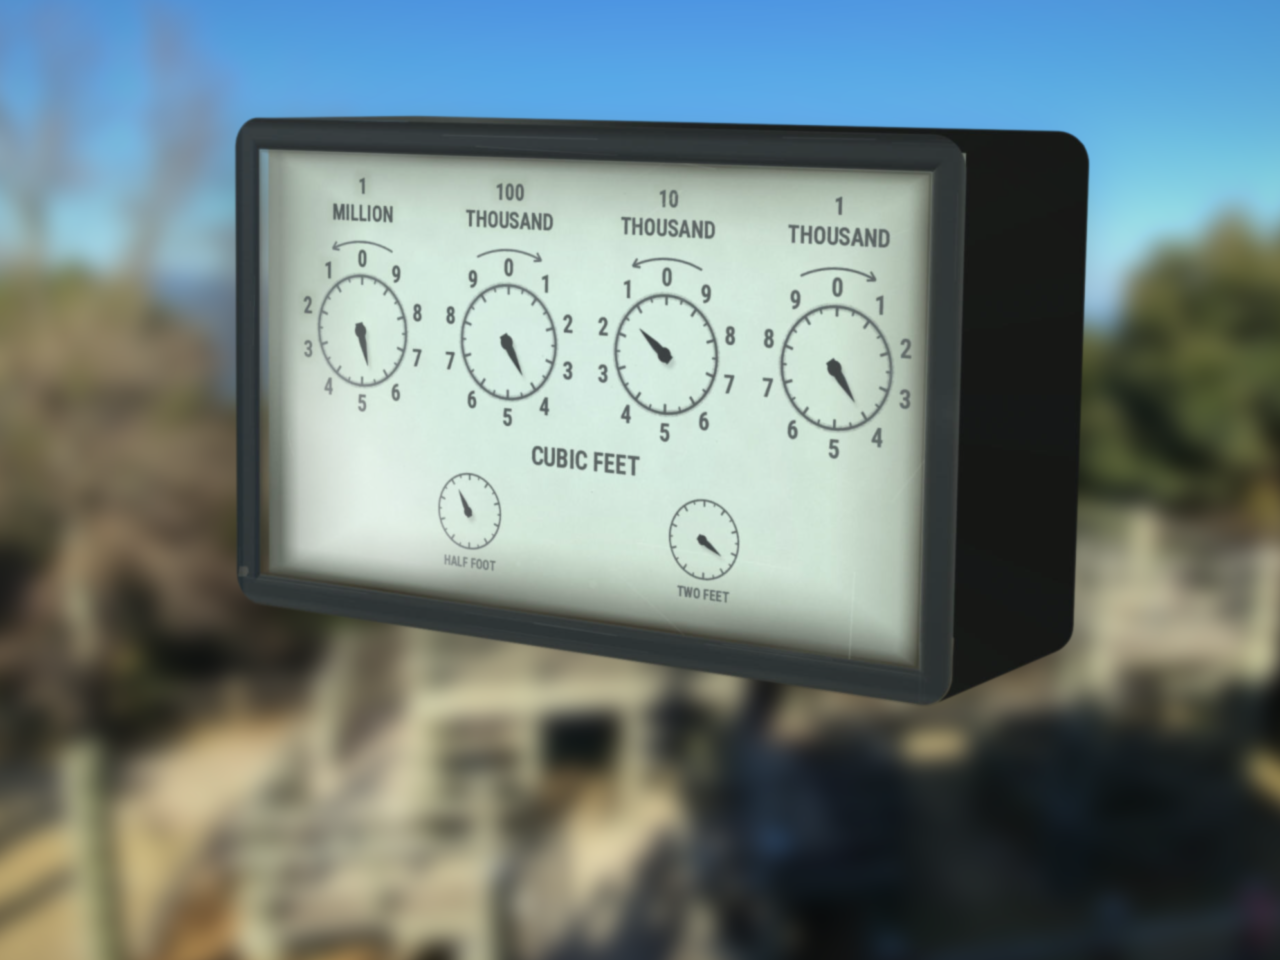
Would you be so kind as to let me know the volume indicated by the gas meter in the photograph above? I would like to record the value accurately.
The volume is 541400 ft³
